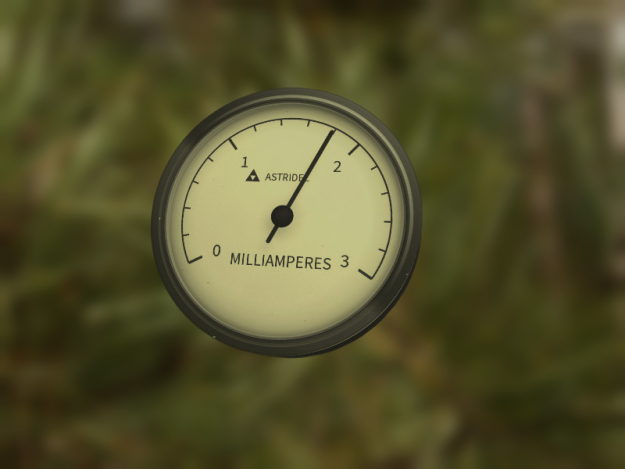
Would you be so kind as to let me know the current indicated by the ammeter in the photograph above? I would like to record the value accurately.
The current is 1.8 mA
